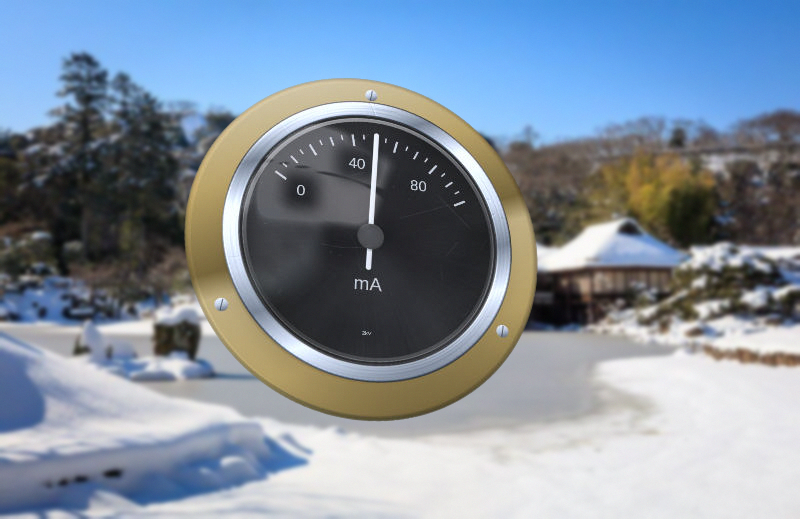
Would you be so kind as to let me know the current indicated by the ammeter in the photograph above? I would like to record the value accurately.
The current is 50 mA
